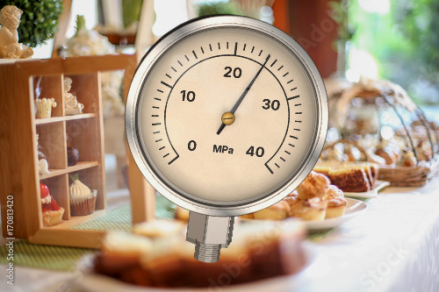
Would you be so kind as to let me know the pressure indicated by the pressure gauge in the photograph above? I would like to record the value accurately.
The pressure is 24 MPa
